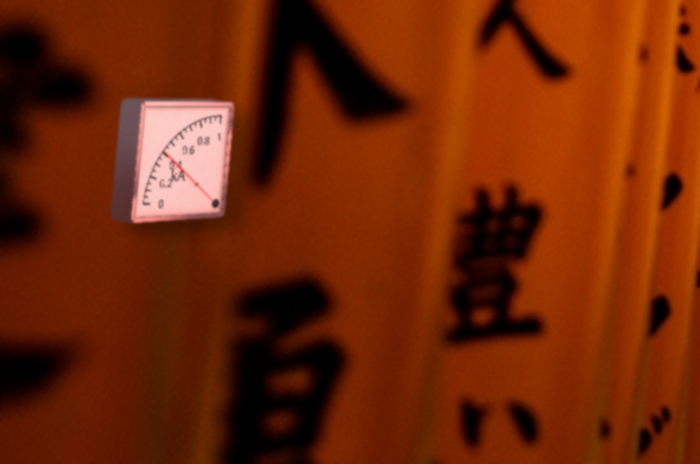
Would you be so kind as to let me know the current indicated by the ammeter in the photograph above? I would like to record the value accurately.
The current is 0.4 kA
